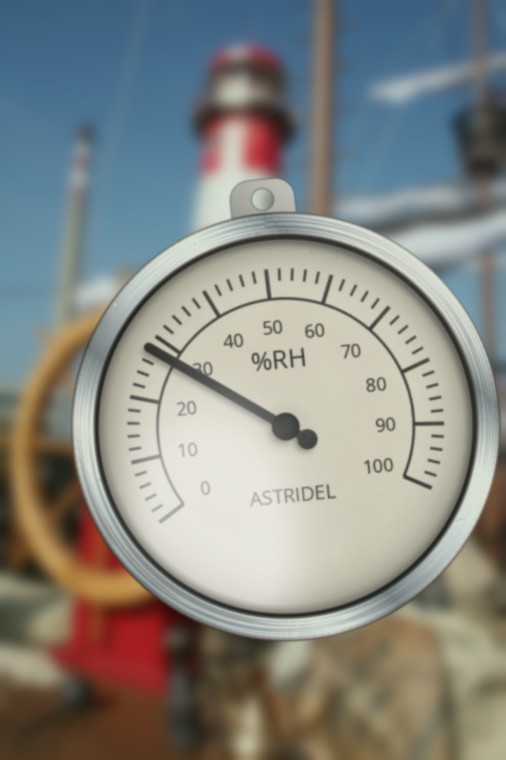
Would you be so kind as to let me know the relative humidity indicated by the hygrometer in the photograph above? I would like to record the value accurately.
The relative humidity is 28 %
